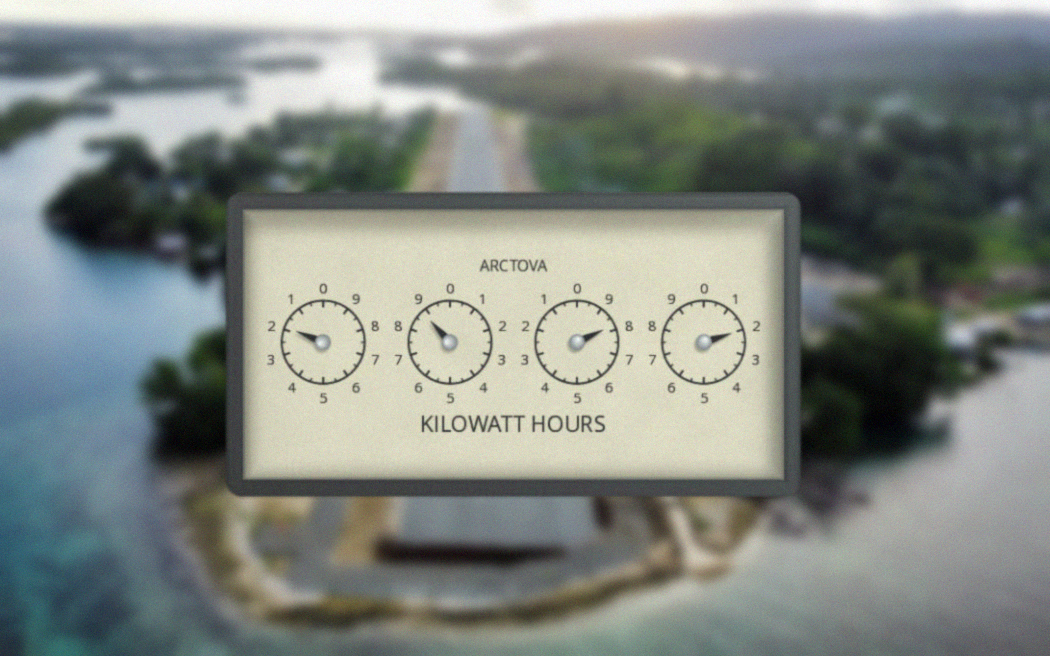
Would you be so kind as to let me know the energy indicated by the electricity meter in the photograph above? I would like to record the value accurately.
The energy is 1882 kWh
